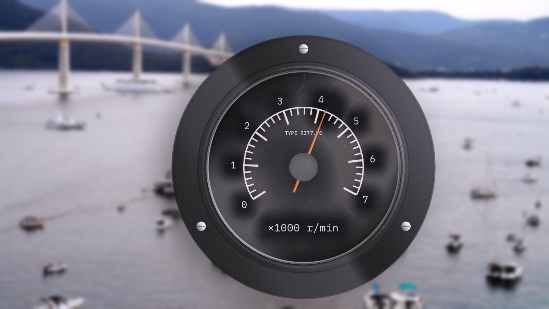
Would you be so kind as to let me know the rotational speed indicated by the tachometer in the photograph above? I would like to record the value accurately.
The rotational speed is 4200 rpm
